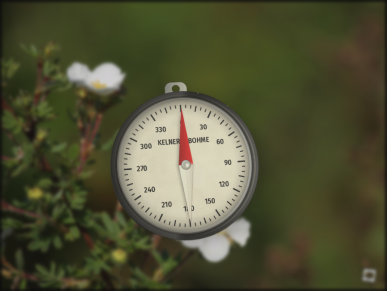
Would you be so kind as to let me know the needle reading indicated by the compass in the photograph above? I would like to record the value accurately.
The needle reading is 0 °
